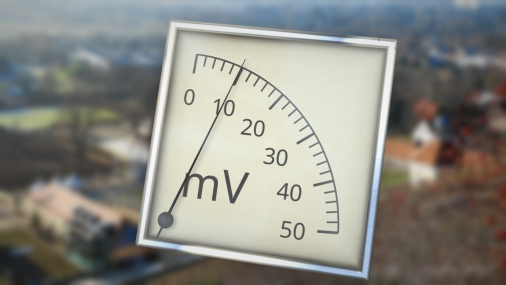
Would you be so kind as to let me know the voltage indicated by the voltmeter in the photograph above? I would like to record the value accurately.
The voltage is 10 mV
